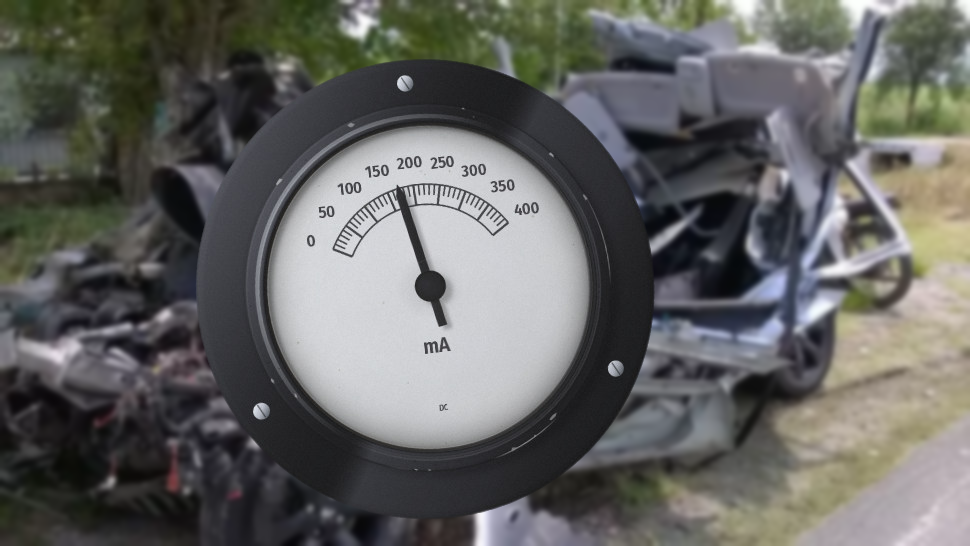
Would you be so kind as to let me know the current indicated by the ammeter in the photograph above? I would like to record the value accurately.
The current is 170 mA
